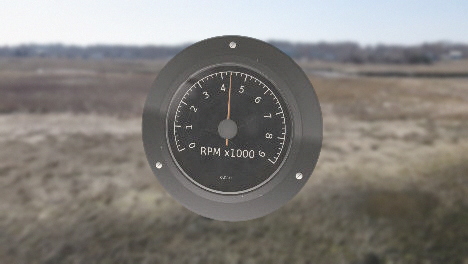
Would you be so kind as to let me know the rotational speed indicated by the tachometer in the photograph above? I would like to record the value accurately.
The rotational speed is 4400 rpm
